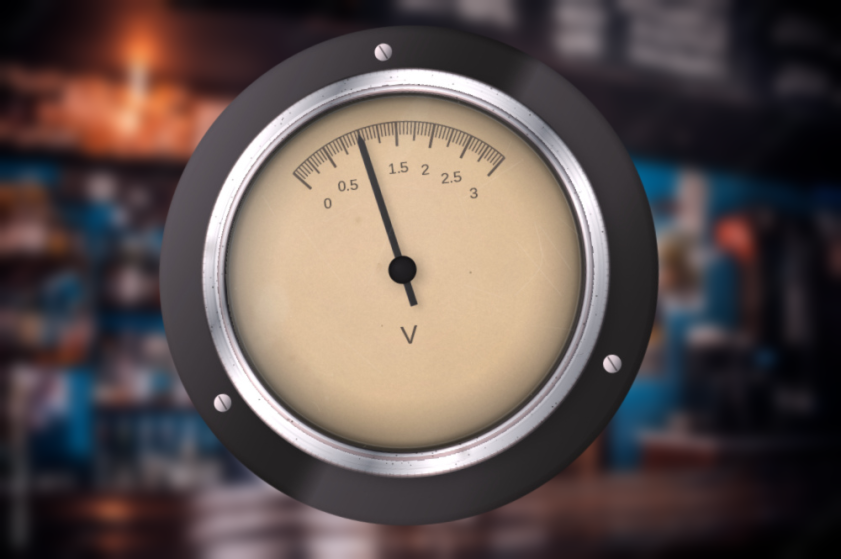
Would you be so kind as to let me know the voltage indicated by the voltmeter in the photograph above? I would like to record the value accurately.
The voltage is 1 V
